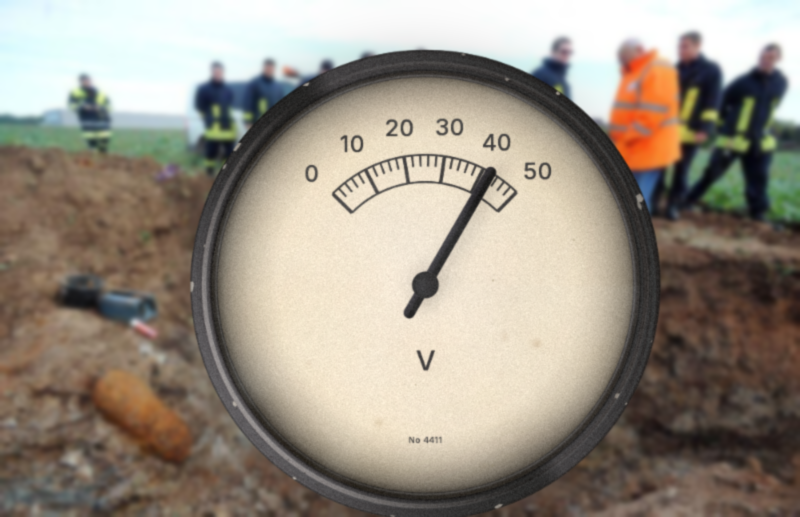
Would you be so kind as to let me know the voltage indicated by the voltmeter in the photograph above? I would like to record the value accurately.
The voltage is 42 V
